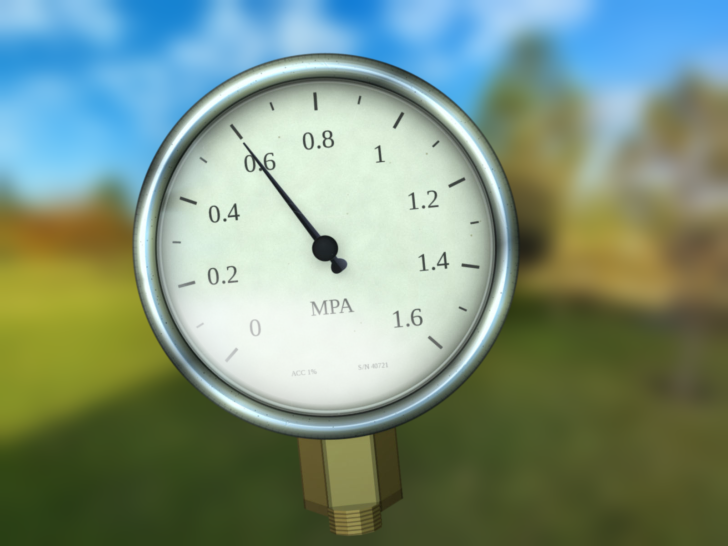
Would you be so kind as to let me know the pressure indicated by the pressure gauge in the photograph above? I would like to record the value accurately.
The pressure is 0.6 MPa
